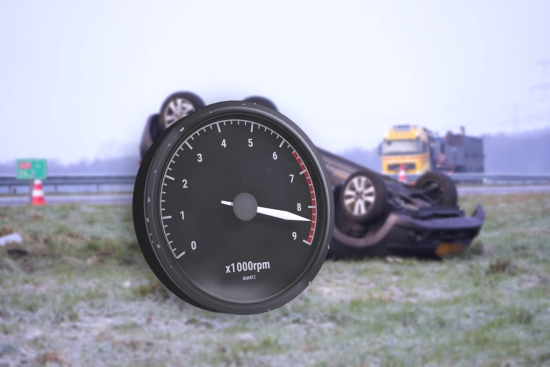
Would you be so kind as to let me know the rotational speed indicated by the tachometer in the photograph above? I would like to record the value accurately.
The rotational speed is 8400 rpm
